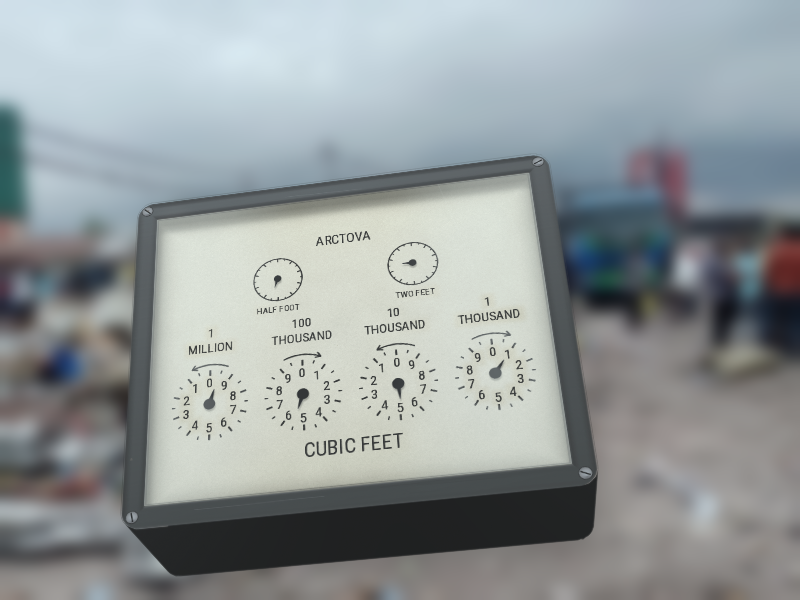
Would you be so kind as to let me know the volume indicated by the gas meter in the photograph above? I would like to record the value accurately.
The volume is 955100 ft³
